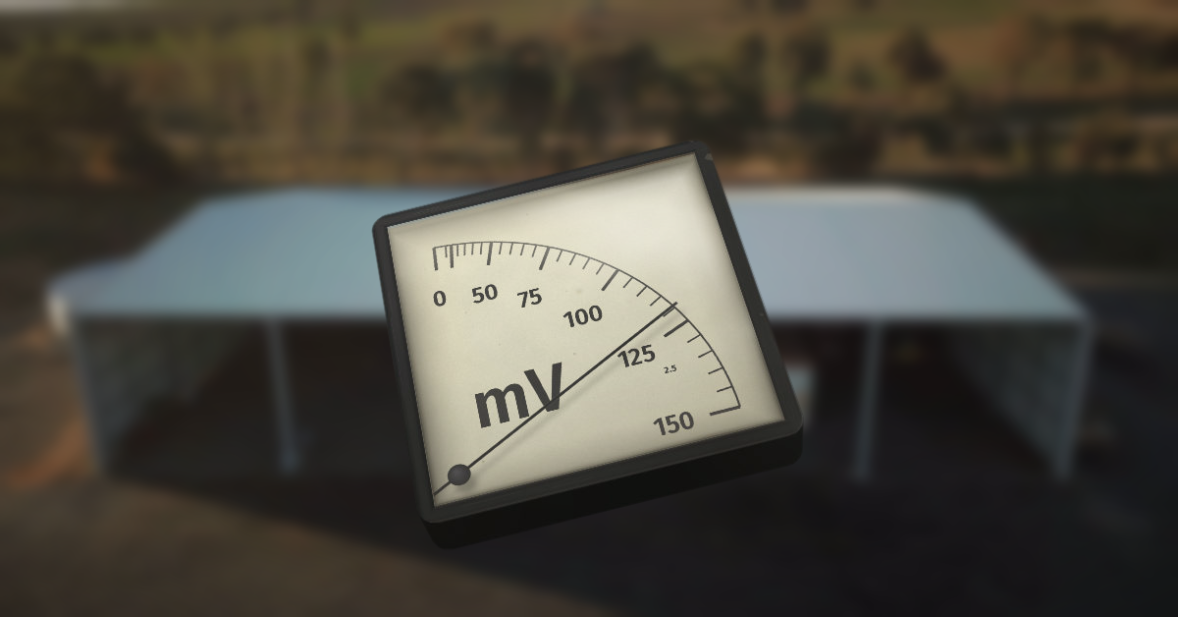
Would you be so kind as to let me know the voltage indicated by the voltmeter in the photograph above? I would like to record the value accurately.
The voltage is 120 mV
